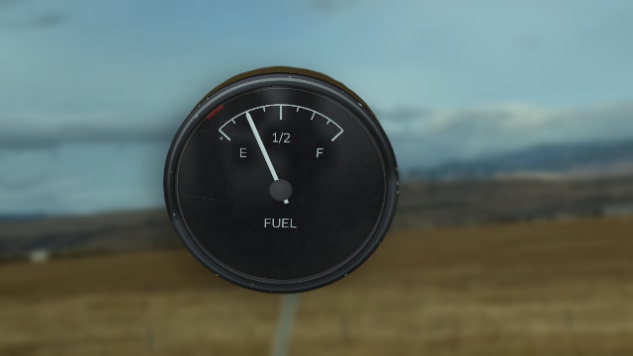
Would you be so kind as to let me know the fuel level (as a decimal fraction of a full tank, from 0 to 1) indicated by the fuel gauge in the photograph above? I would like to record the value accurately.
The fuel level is 0.25
